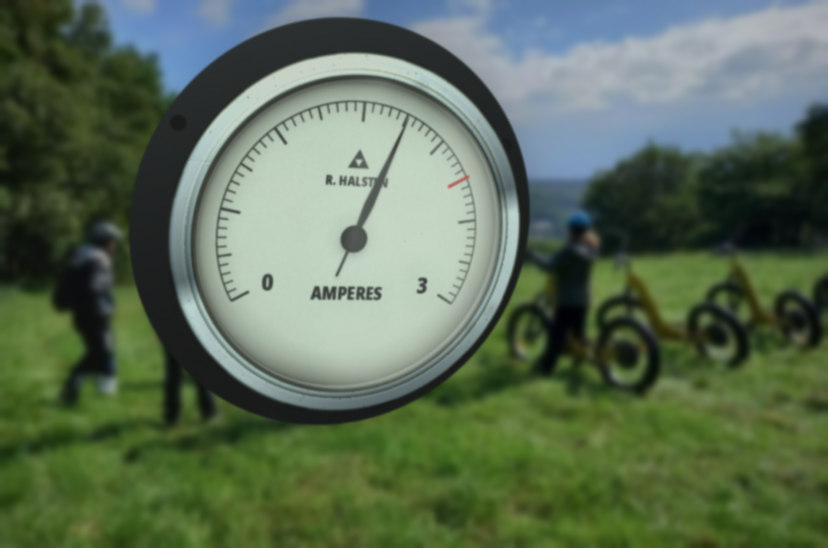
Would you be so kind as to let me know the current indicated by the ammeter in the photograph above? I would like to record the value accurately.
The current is 1.75 A
